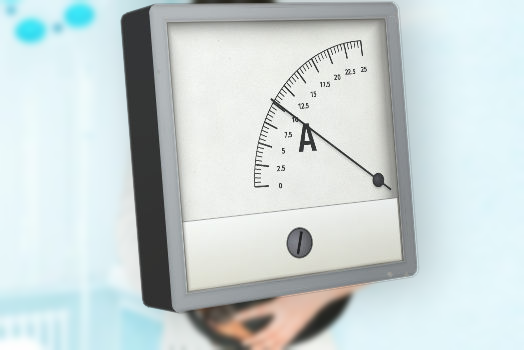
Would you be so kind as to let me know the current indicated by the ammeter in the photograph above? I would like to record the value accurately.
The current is 10 A
